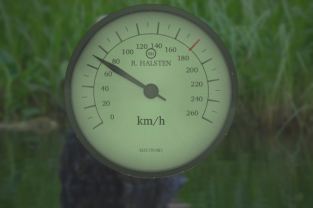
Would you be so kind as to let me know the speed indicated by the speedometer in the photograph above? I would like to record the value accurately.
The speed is 70 km/h
